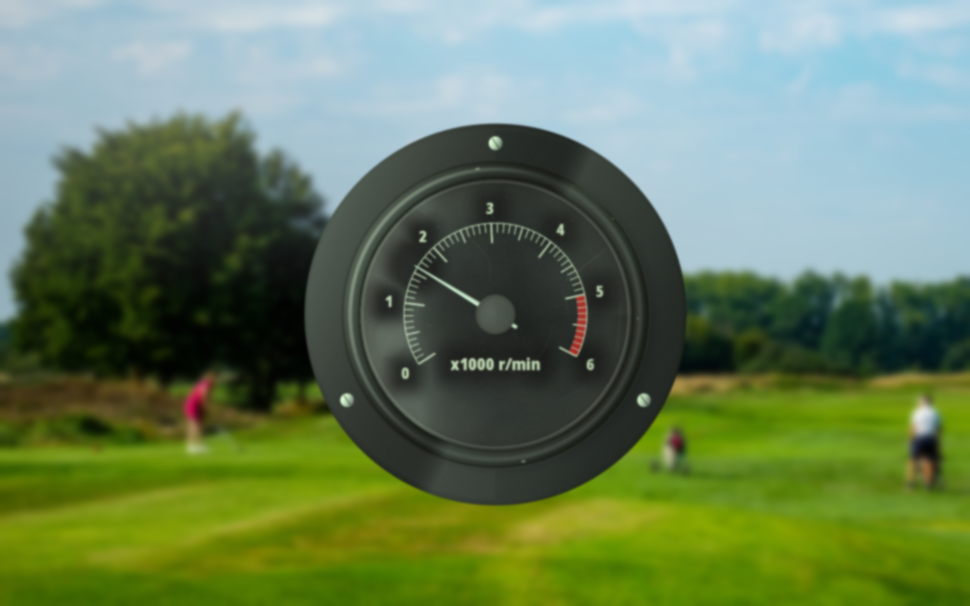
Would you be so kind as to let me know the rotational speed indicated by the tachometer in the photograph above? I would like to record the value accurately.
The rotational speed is 1600 rpm
